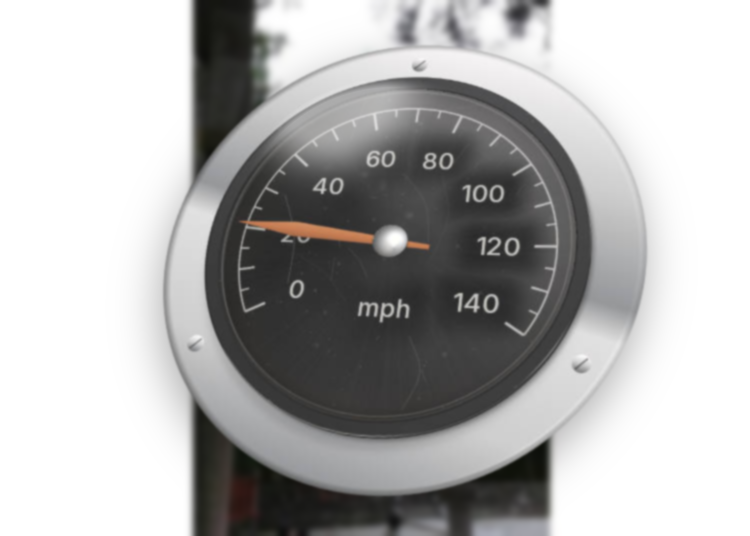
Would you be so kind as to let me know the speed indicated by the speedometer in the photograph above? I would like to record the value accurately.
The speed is 20 mph
